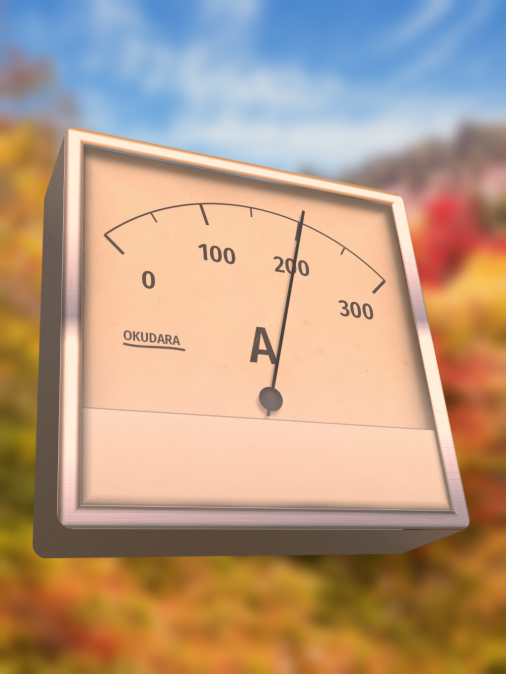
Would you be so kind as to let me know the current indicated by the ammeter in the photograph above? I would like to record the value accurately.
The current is 200 A
